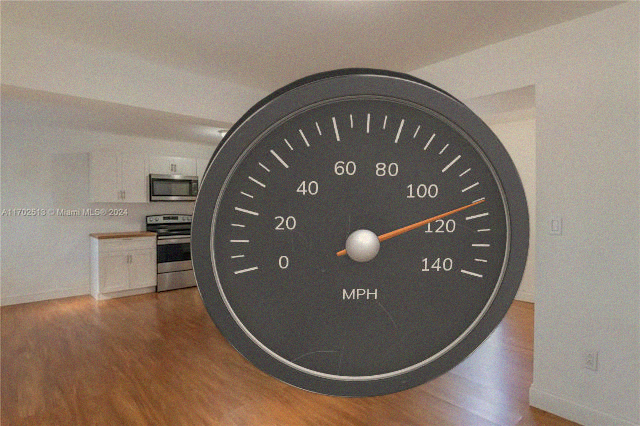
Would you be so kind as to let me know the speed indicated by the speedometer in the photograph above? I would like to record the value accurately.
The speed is 115 mph
